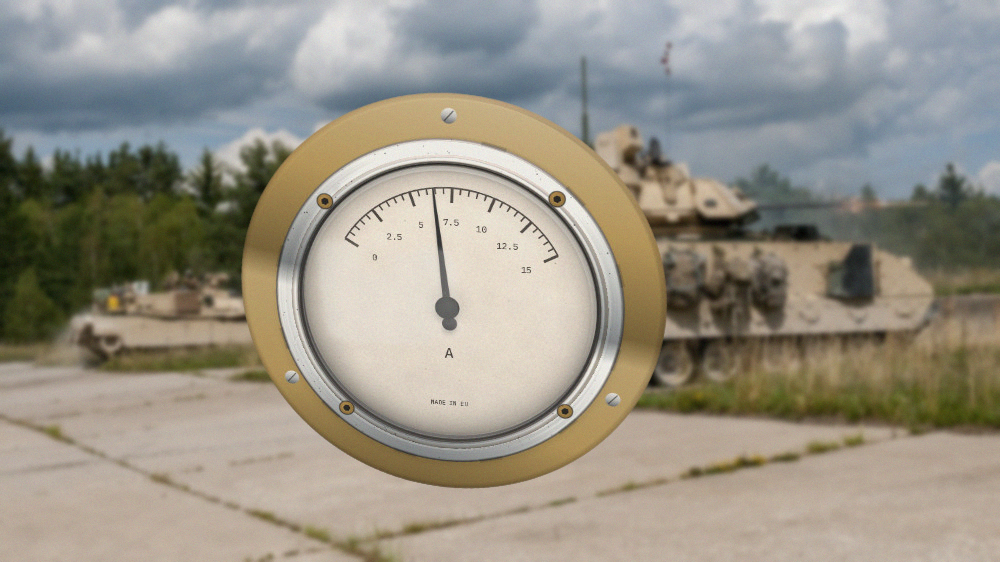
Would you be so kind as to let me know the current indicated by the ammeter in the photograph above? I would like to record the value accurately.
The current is 6.5 A
